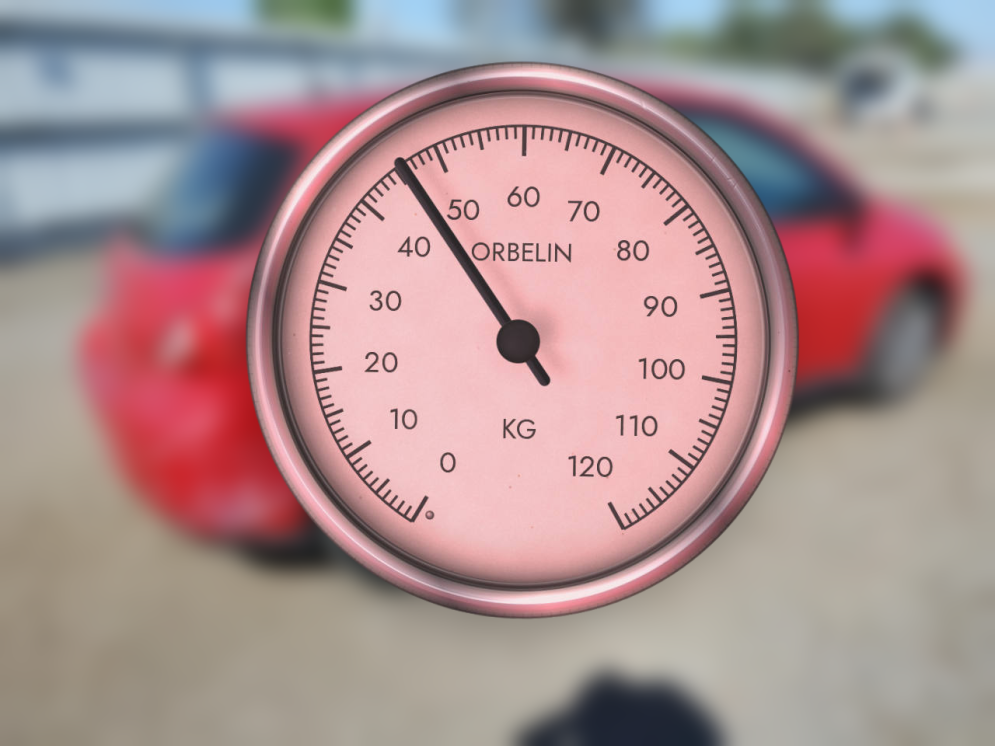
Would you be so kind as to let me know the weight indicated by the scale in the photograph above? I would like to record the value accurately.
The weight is 46 kg
